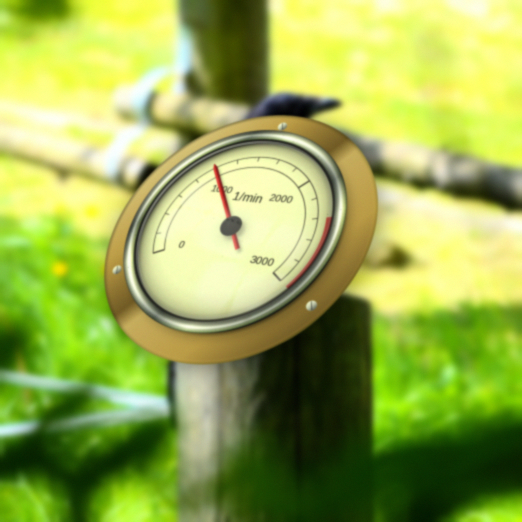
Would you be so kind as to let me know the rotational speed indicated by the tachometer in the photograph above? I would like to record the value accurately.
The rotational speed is 1000 rpm
